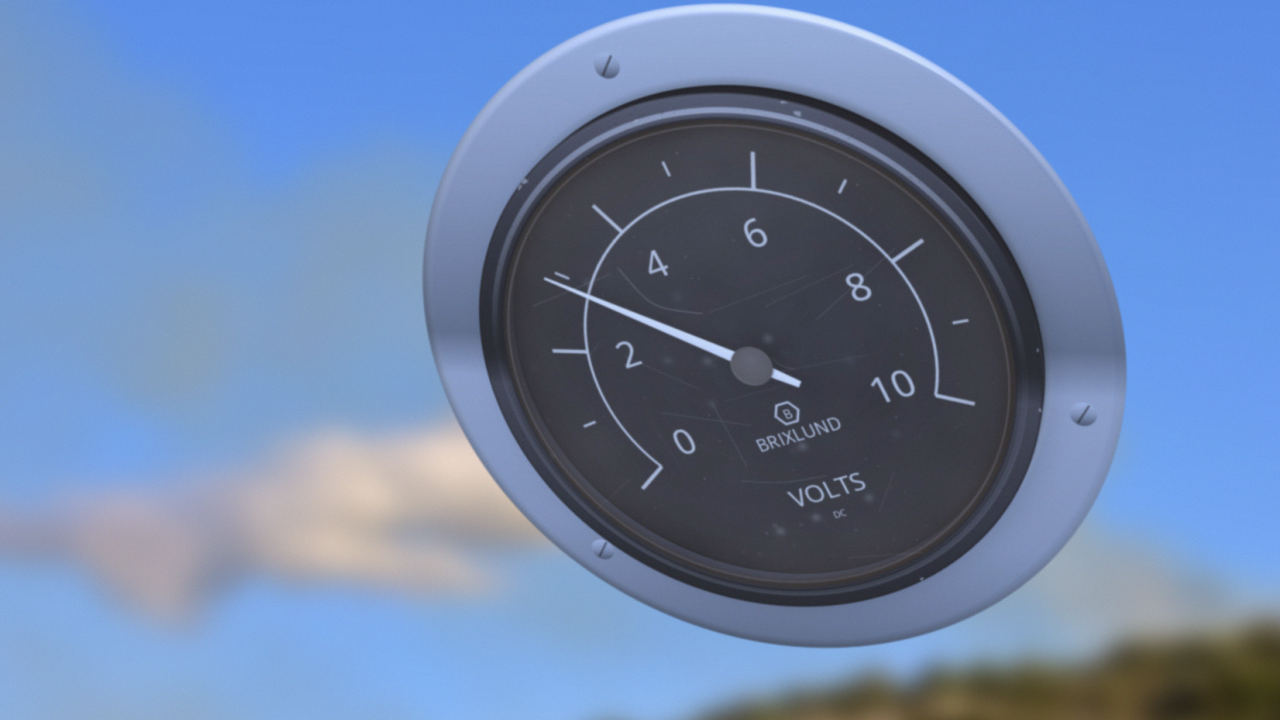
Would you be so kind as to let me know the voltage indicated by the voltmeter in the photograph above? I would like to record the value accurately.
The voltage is 3 V
